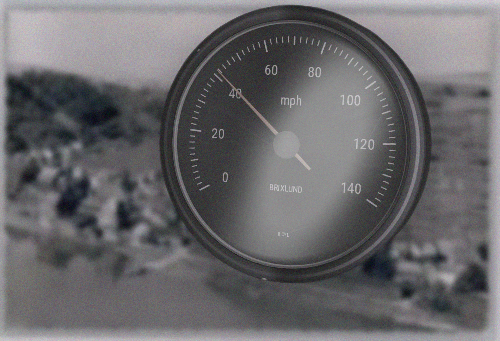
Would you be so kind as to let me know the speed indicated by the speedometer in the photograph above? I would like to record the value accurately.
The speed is 42 mph
